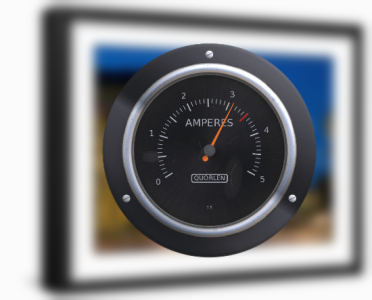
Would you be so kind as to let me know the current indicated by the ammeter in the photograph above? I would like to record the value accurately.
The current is 3.1 A
